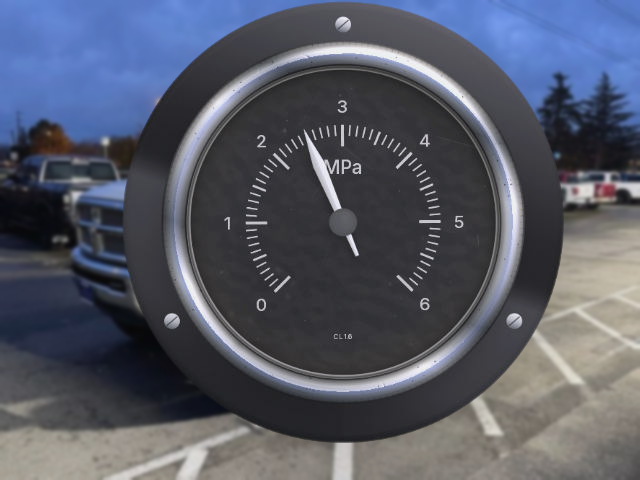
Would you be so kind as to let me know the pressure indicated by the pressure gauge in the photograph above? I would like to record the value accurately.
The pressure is 2.5 MPa
